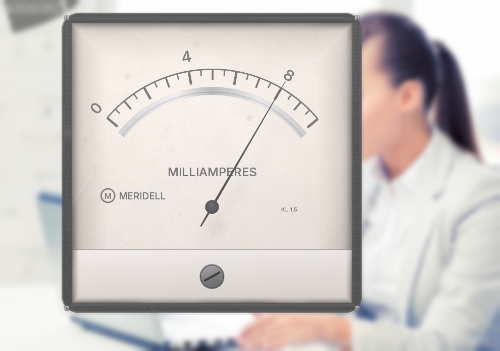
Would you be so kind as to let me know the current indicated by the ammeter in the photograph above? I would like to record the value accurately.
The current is 8 mA
